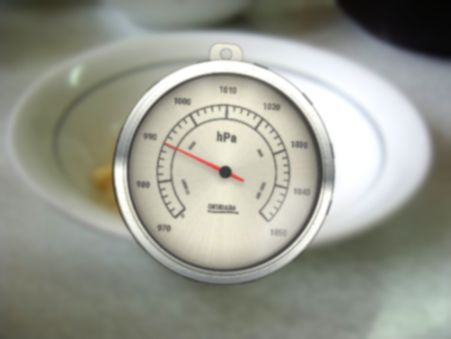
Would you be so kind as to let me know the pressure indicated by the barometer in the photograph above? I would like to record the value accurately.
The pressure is 990 hPa
